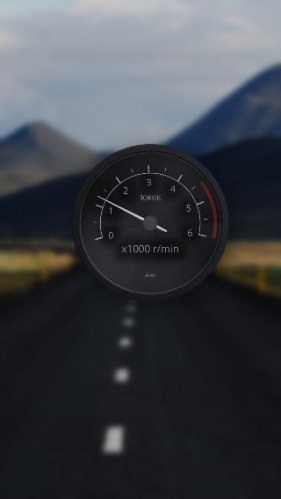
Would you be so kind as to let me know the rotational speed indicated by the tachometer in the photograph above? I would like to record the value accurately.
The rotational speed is 1250 rpm
